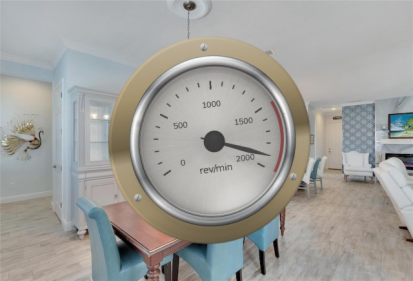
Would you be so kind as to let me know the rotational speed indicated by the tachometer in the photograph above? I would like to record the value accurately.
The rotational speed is 1900 rpm
